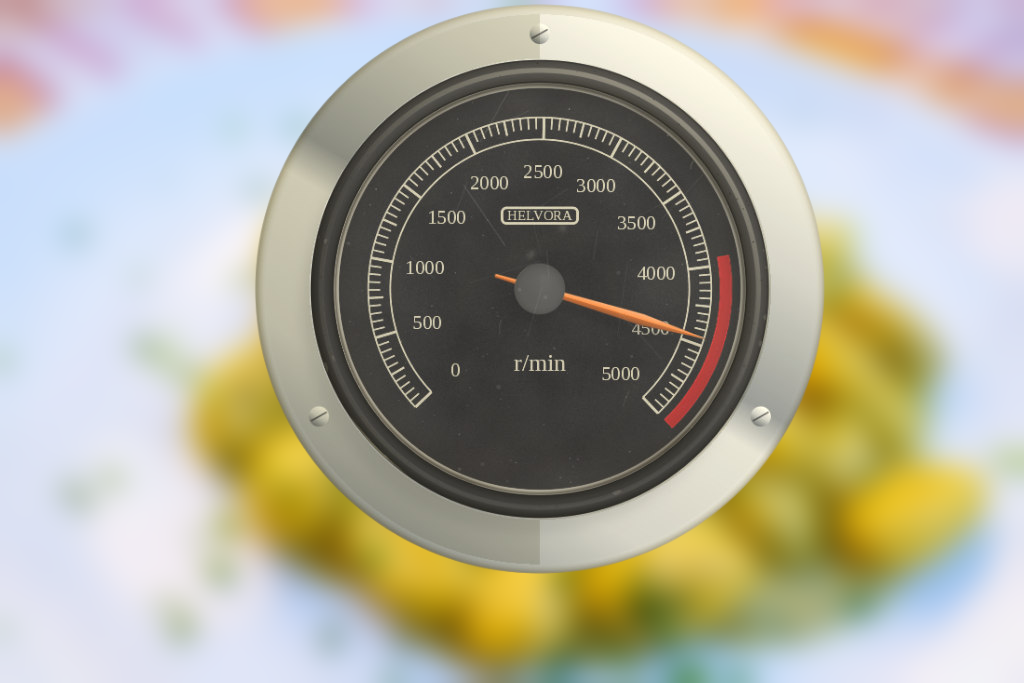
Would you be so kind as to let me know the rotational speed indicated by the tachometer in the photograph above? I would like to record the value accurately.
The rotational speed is 4450 rpm
